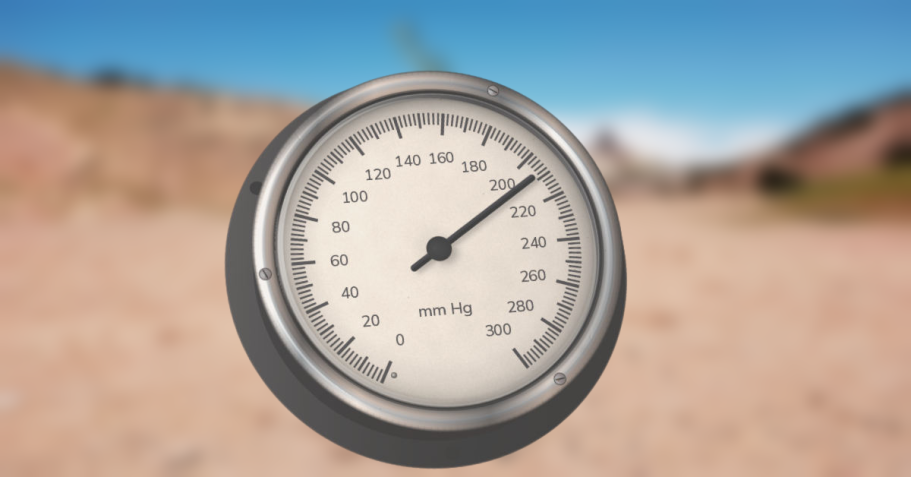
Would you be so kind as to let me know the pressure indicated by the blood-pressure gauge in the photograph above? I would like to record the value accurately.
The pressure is 208 mmHg
